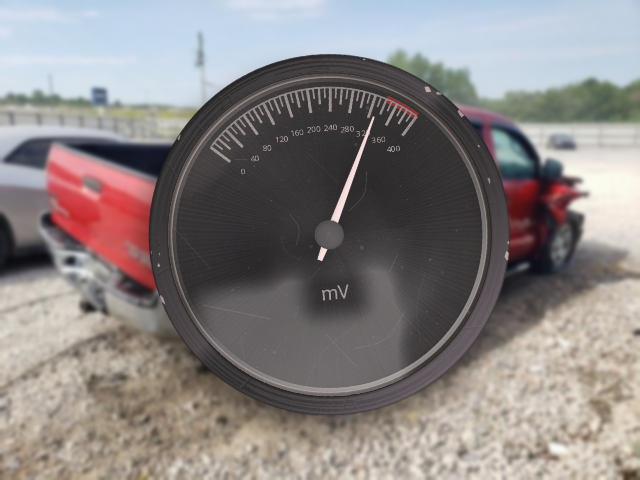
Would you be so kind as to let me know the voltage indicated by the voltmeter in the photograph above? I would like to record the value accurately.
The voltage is 330 mV
